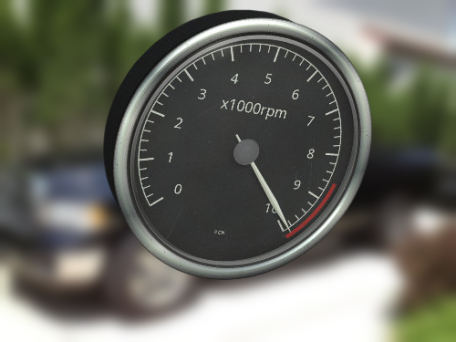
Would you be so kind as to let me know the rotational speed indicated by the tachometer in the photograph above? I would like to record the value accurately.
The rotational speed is 9900 rpm
